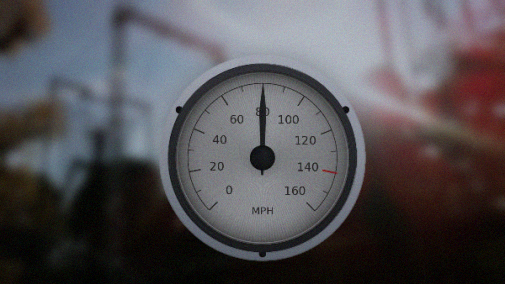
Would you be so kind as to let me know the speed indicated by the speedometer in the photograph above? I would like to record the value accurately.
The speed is 80 mph
